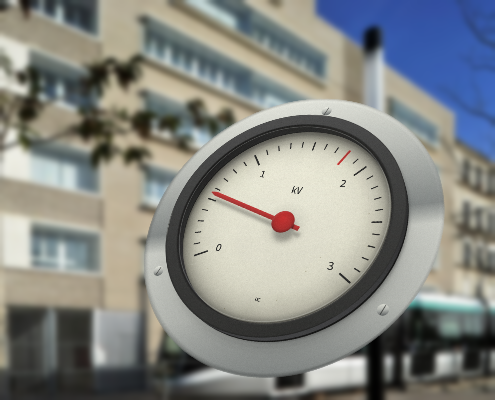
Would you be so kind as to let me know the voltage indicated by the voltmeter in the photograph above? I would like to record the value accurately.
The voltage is 0.55 kV
